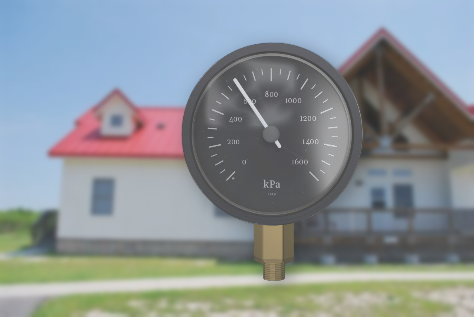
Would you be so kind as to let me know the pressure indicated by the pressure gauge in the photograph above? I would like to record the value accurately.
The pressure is 600 kPa
